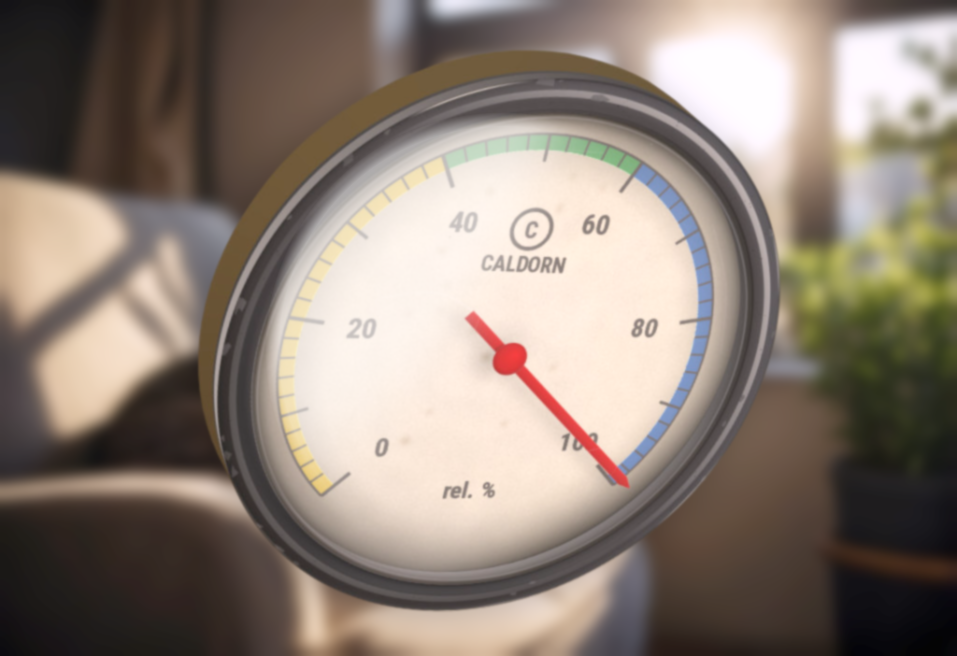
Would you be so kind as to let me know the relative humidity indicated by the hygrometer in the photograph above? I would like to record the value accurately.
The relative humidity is 99 %
